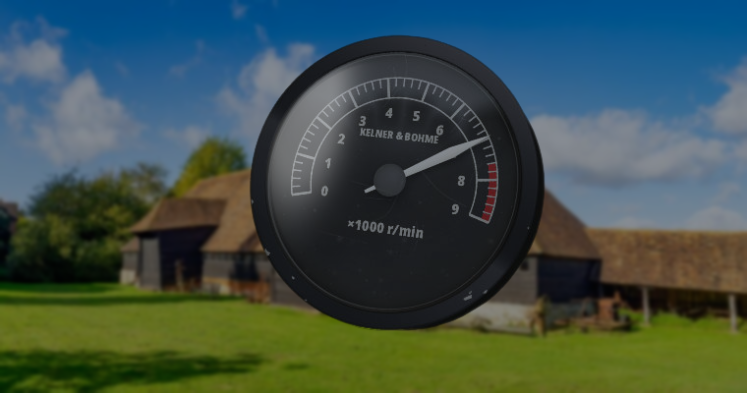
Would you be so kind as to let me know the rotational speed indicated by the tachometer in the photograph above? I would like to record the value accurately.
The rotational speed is 7000 rpm
